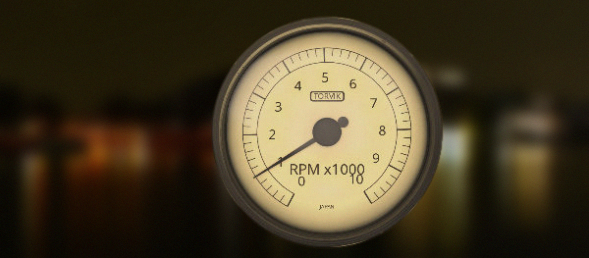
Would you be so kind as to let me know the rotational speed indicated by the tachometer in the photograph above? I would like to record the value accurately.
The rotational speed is 1000 rpm
